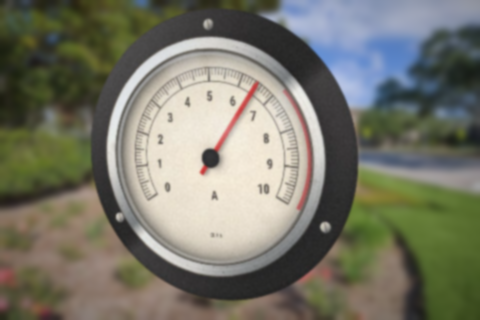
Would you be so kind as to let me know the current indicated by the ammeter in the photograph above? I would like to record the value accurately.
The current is 6.5 A
